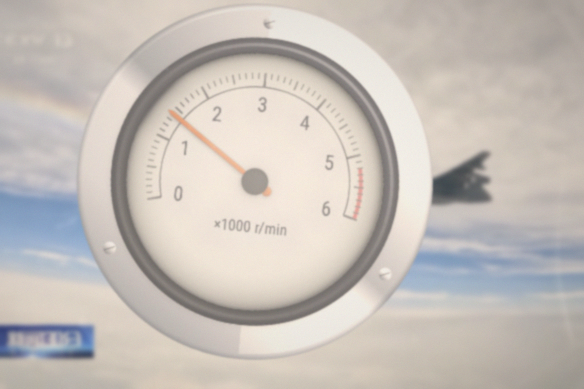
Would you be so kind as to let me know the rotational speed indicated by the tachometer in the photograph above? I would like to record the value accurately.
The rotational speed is 1400 rpm
